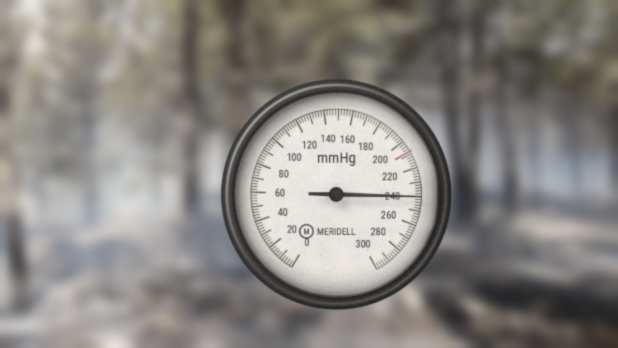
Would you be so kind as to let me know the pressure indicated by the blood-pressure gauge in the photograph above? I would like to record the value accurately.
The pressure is 240 mmHg
